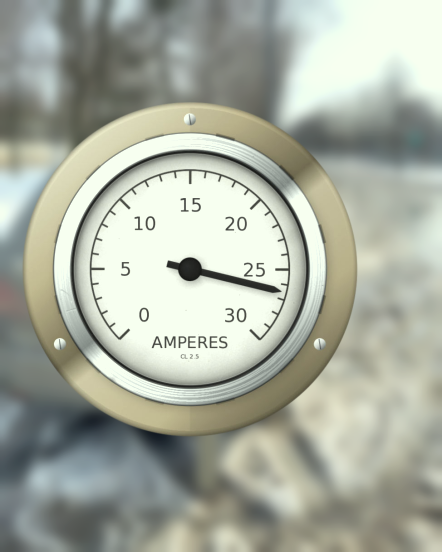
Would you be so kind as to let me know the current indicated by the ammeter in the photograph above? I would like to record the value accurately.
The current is 26.5 A
